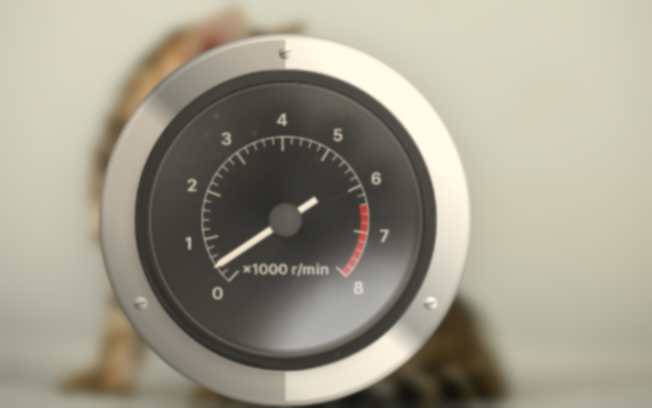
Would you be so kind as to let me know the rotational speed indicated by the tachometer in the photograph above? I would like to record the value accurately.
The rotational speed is 400 rpm
